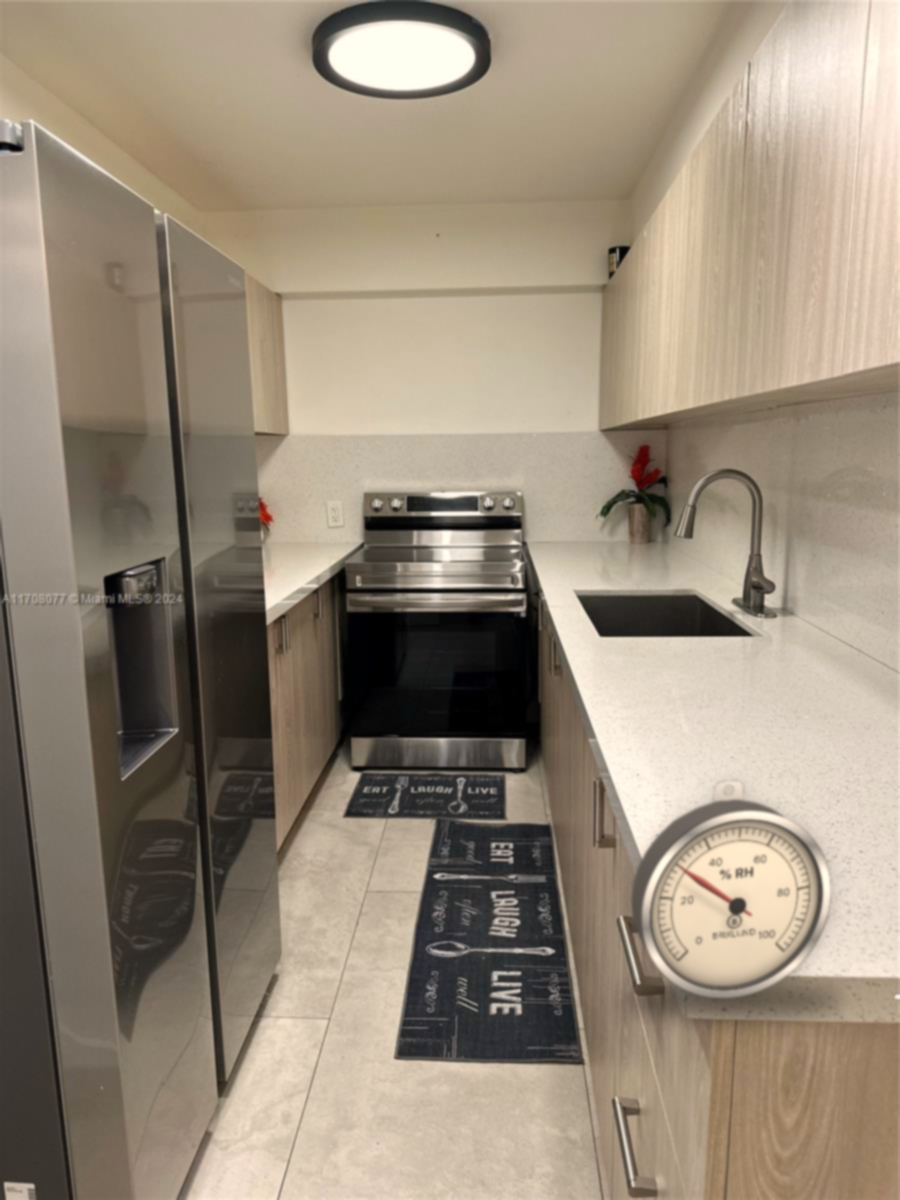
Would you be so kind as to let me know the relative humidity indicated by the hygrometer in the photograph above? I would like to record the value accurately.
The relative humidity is 30 %
